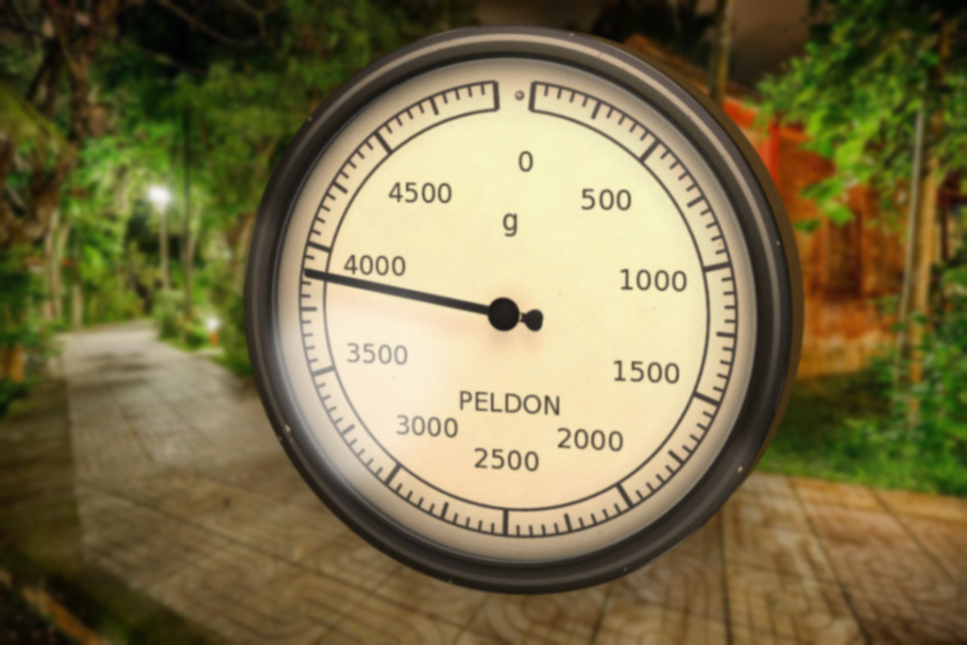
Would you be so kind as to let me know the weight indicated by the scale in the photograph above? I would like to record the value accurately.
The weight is 3900 g
